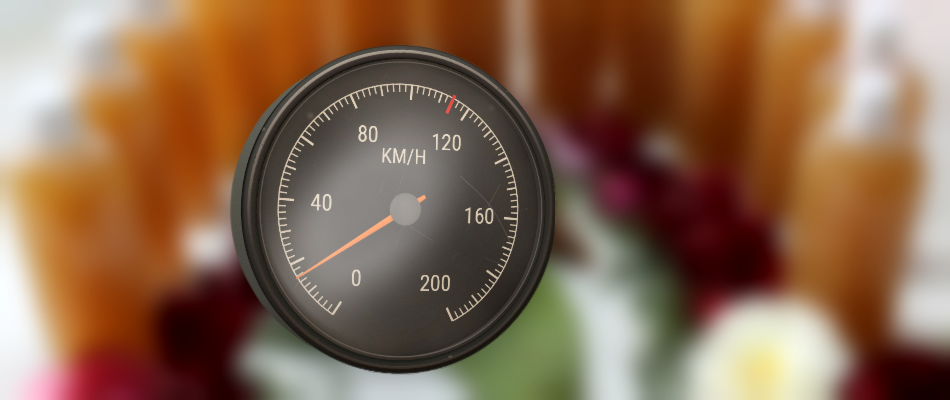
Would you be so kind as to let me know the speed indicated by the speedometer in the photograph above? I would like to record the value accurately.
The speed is 16 km/h
